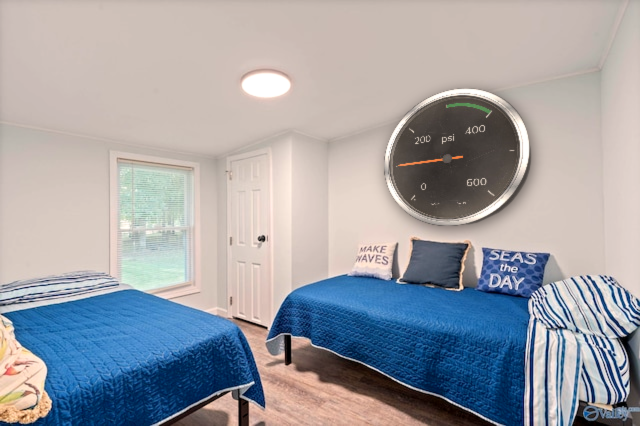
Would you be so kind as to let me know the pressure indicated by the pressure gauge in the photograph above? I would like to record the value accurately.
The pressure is 100 psi
